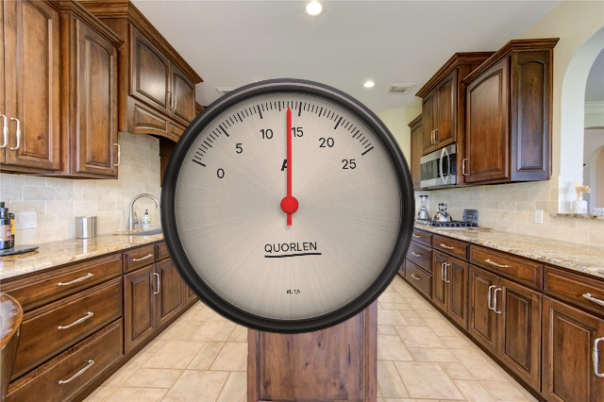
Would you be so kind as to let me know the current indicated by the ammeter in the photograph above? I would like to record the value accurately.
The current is 13.5 A
